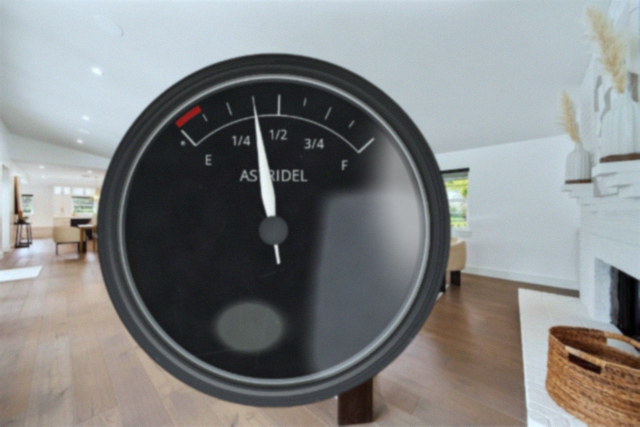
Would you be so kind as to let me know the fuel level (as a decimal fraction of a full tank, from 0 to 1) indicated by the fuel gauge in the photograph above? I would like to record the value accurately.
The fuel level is 0.375
